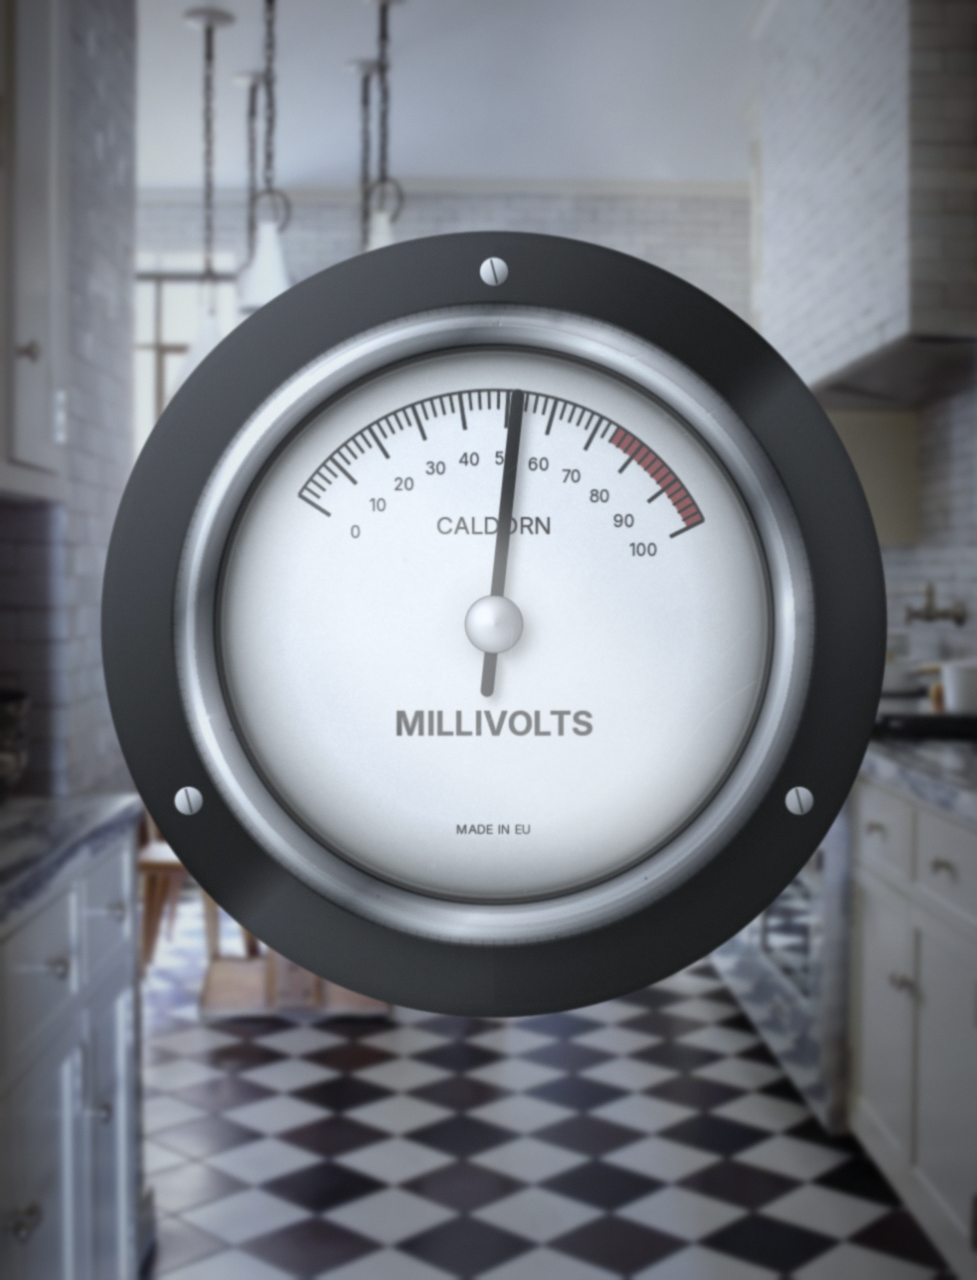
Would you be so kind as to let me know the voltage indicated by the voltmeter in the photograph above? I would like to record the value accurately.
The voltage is 52 mV
